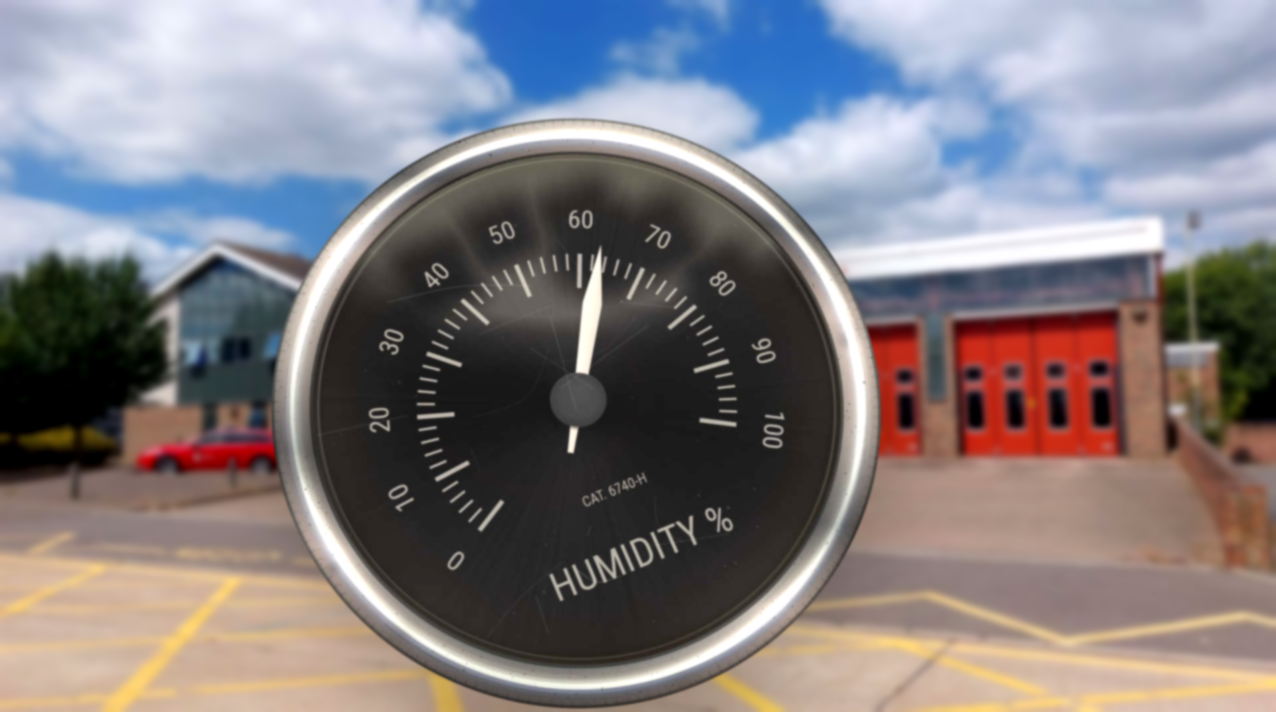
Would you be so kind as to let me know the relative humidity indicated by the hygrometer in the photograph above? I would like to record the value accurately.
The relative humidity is 63 %
